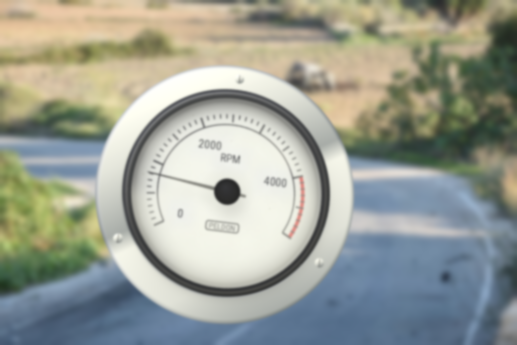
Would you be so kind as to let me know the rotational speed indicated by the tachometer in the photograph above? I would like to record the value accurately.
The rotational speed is 800 rpm
